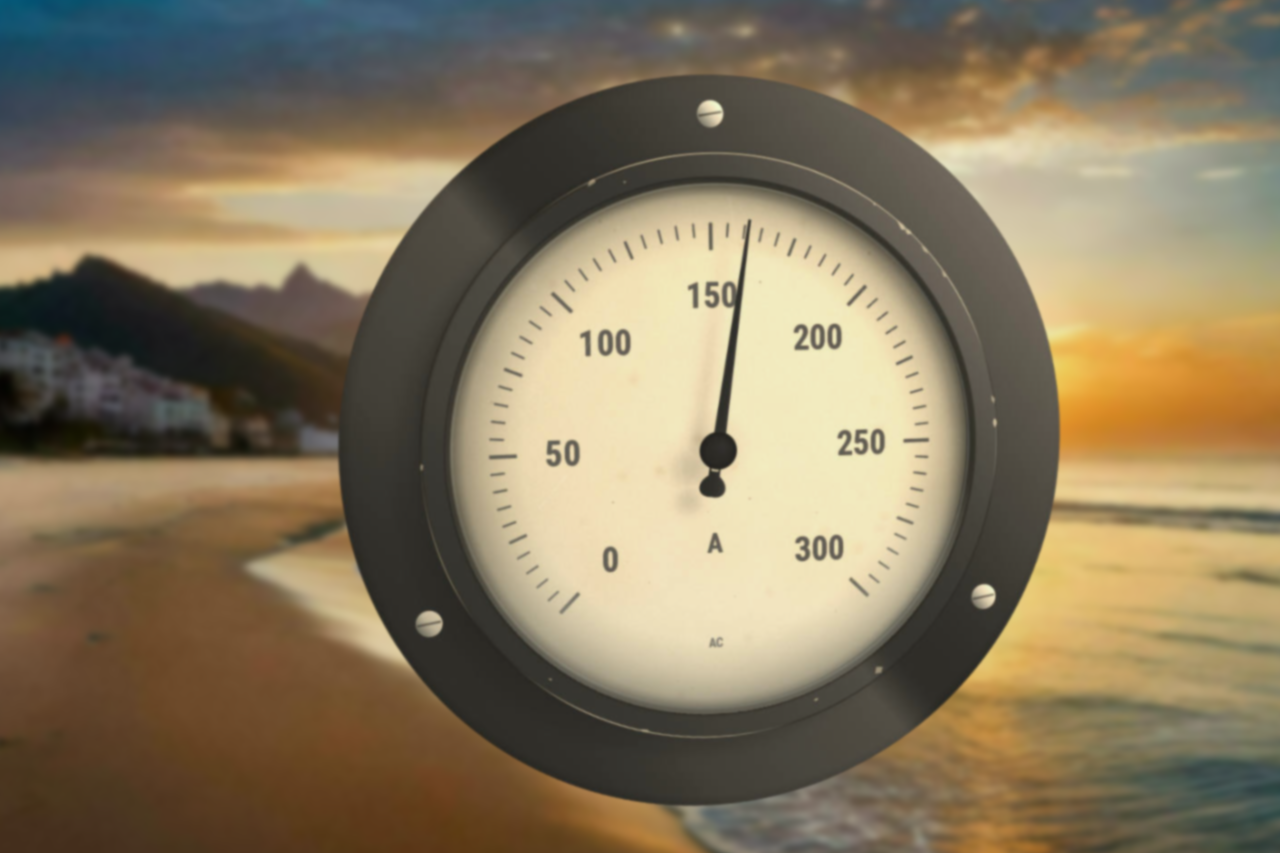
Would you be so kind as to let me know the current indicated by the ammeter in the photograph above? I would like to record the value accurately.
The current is 160 A
